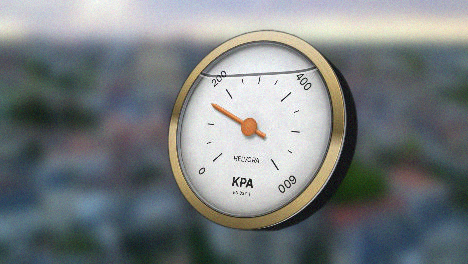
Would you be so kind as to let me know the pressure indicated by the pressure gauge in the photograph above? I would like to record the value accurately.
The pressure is 150 kPa
